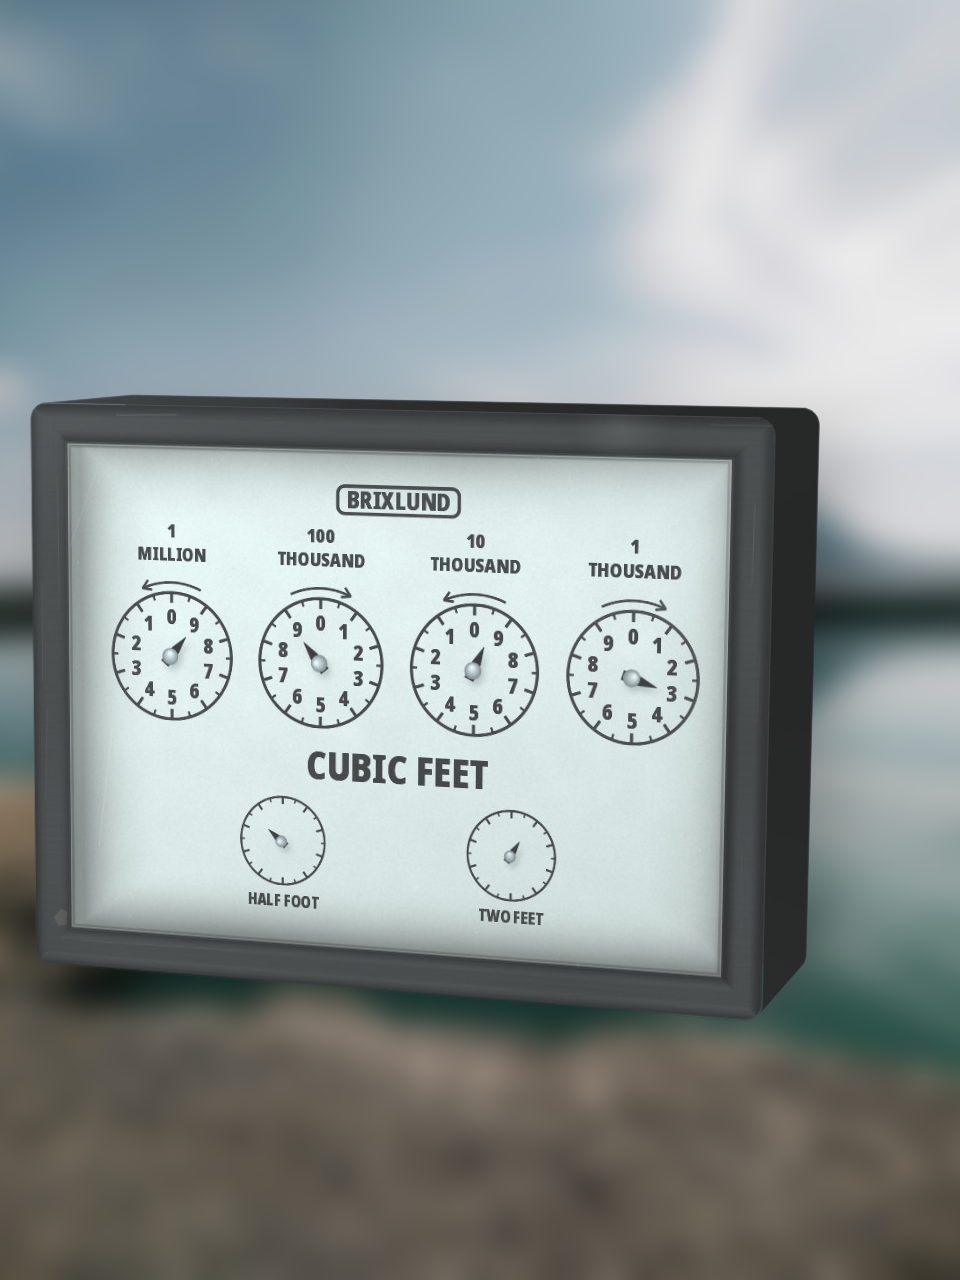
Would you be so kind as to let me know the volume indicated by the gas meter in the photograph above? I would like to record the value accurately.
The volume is 889300 ft³
